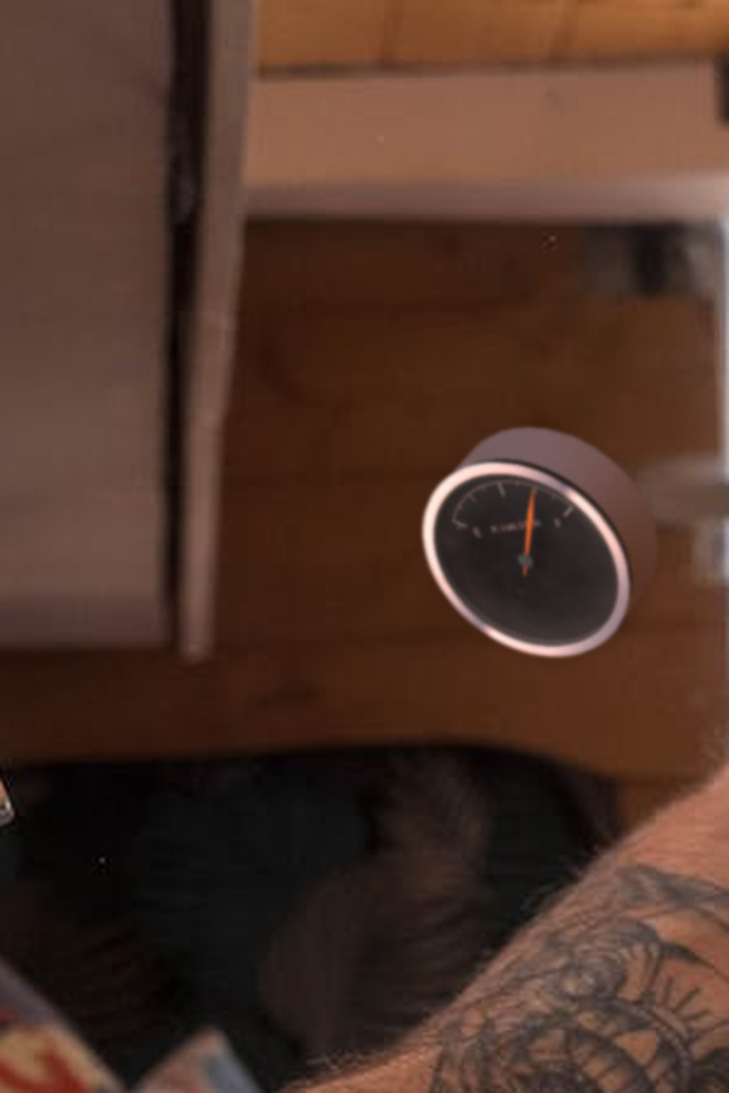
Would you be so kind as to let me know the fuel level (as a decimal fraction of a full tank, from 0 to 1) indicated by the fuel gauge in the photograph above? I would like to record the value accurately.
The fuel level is 0.75
